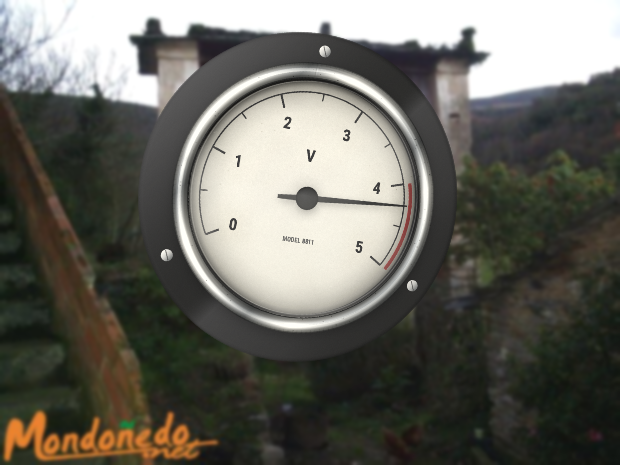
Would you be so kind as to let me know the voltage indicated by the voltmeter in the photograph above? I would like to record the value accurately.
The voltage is 4.25 V
